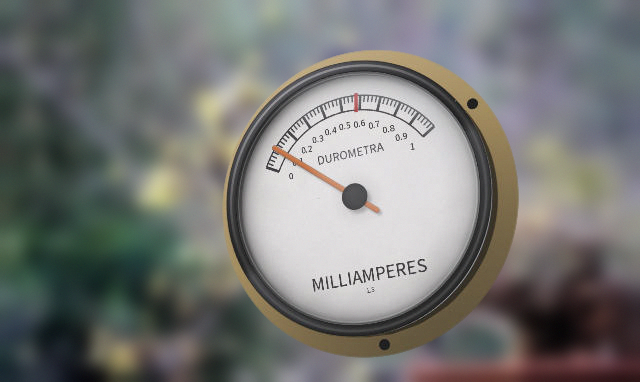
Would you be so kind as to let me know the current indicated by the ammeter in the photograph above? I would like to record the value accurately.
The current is 0.1 mA
